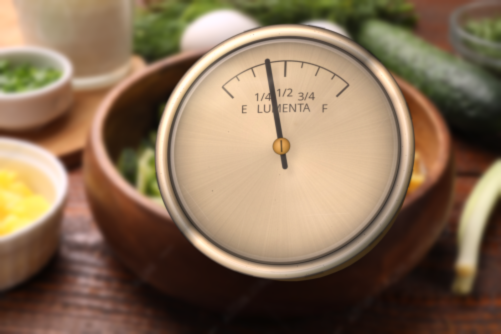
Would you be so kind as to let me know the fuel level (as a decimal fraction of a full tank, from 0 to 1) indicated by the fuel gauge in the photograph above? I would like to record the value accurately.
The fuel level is 0.375
